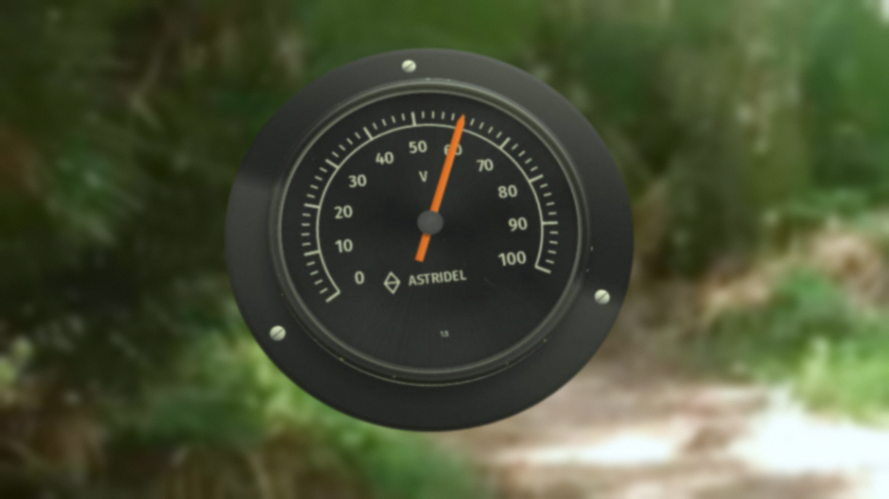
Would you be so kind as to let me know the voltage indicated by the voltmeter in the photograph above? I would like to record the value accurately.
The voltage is 60 V
